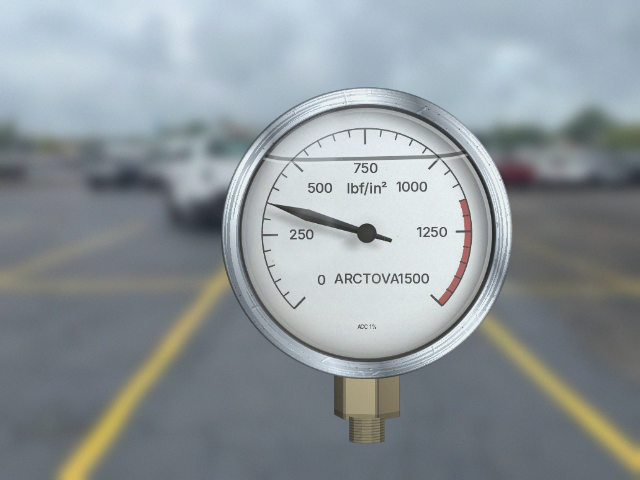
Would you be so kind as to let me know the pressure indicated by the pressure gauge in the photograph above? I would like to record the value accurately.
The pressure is 350 psi
